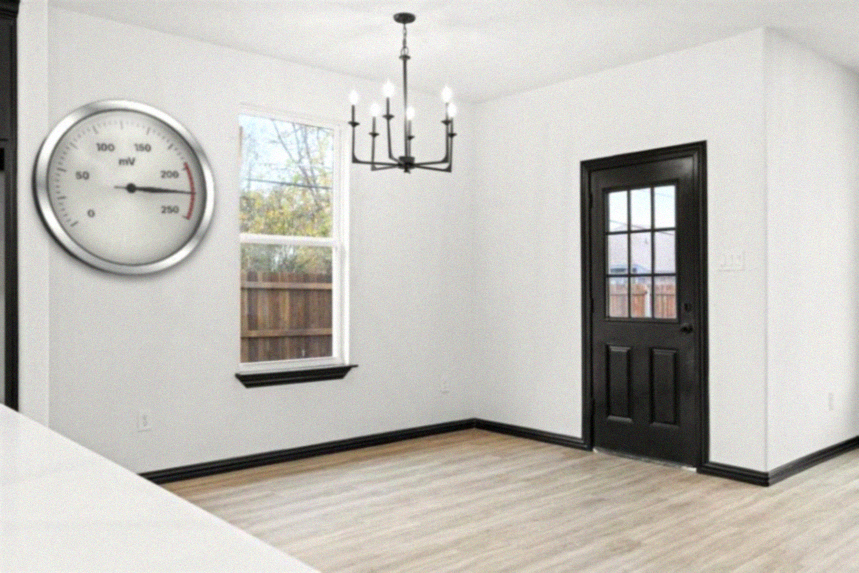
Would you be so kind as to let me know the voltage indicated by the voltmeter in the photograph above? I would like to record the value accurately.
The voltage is 225 mV
